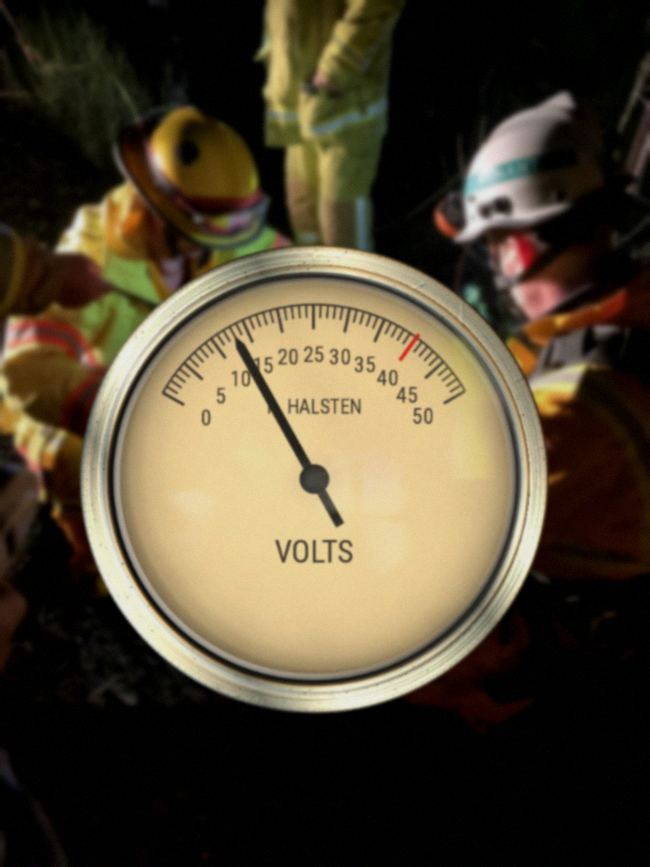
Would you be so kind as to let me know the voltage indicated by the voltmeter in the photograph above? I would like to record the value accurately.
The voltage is 13 V
